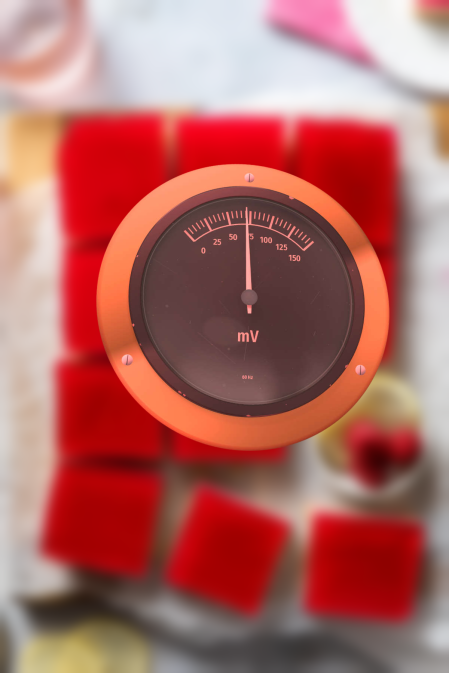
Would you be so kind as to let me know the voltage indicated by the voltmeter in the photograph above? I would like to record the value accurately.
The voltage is 70 mV
